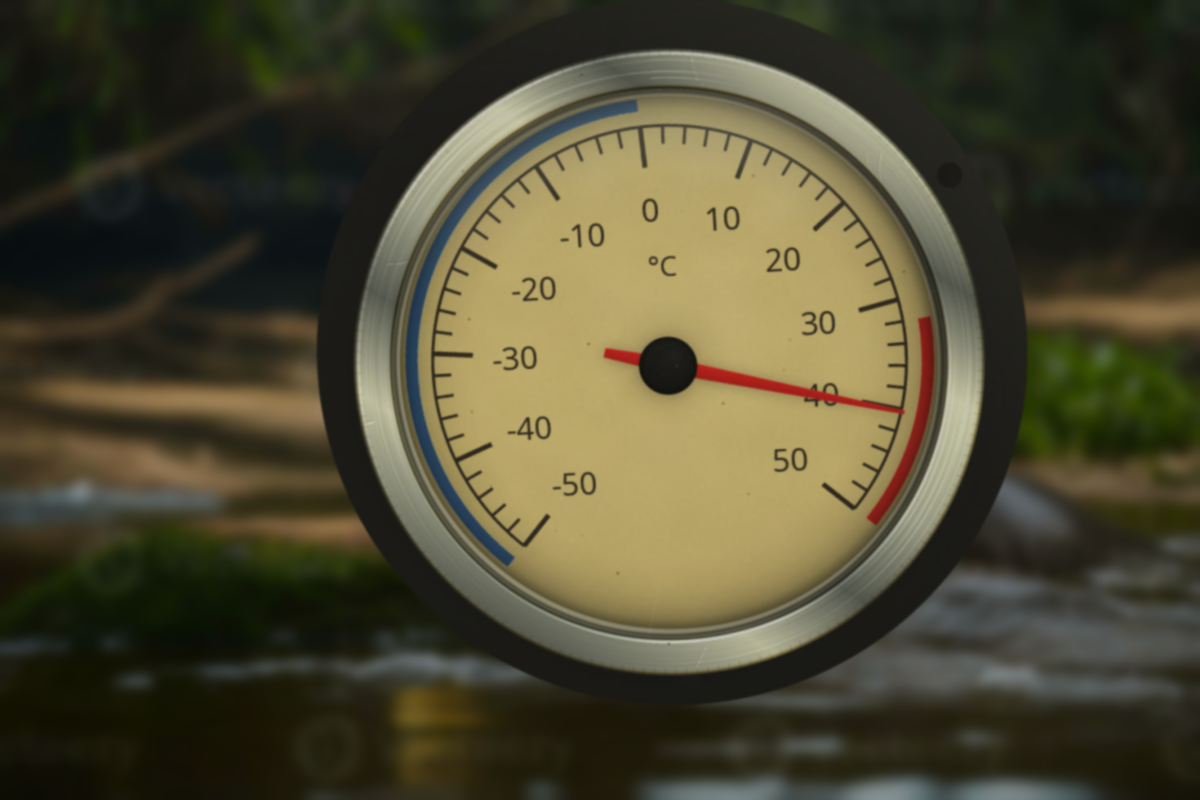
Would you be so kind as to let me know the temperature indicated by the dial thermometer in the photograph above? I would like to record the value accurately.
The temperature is 40 °C
